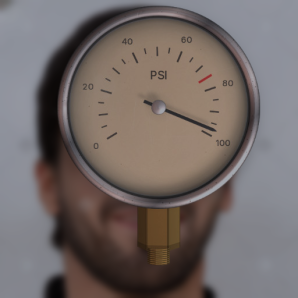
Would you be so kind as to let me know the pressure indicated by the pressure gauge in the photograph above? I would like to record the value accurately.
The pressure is 97.5 psi
